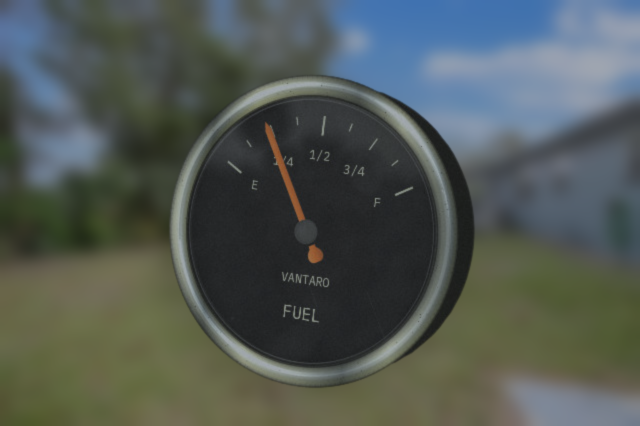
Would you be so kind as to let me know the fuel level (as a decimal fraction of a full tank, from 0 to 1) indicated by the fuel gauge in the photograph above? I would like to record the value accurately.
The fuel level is 0.25
